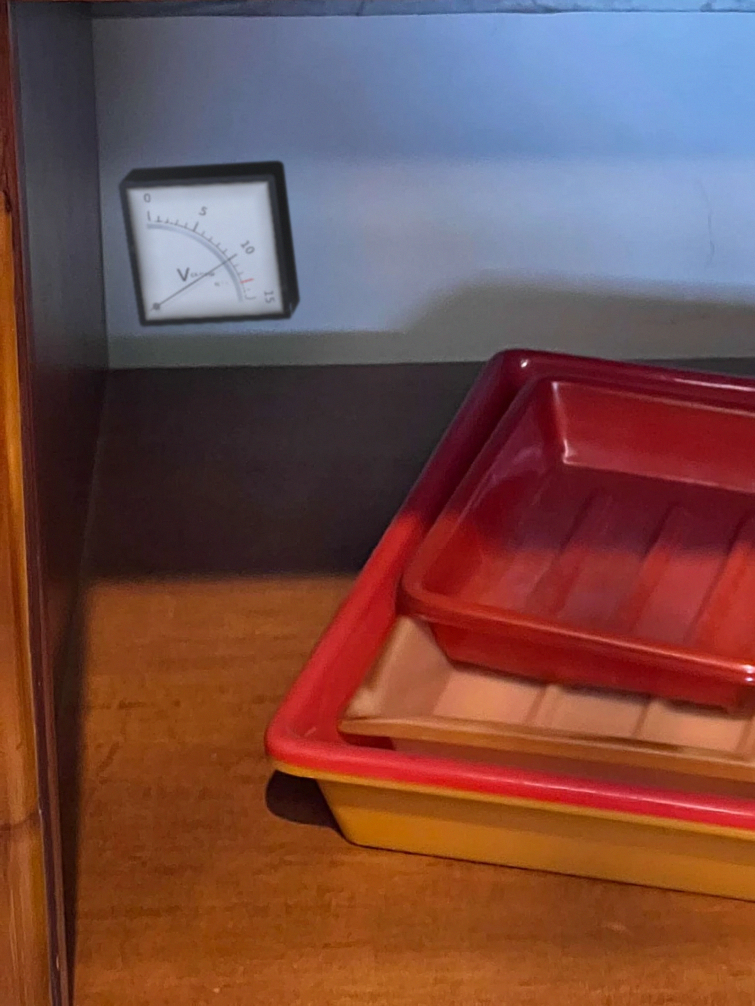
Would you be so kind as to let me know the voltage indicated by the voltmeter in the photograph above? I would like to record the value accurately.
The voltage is 10 V
